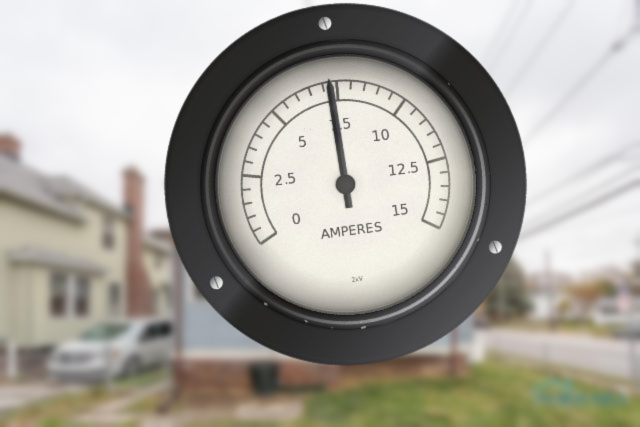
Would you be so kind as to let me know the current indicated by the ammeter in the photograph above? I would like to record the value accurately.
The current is 7.25 A
